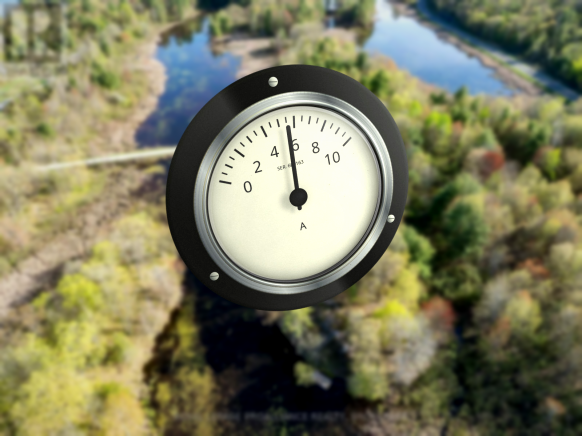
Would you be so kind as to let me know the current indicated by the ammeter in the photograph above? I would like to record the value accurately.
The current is 5.5 A
